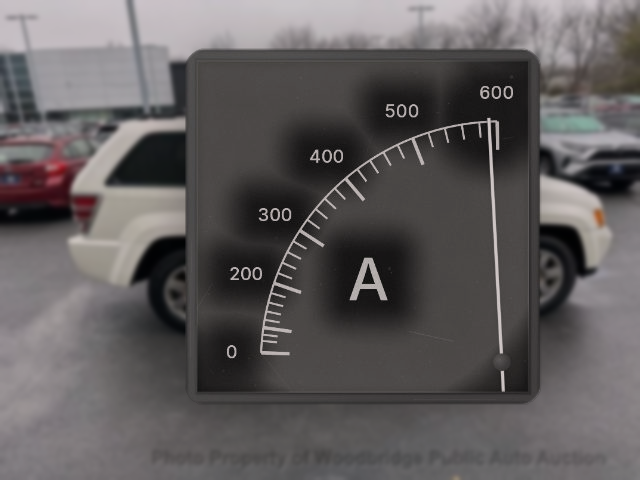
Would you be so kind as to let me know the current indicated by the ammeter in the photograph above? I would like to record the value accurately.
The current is 590 A
